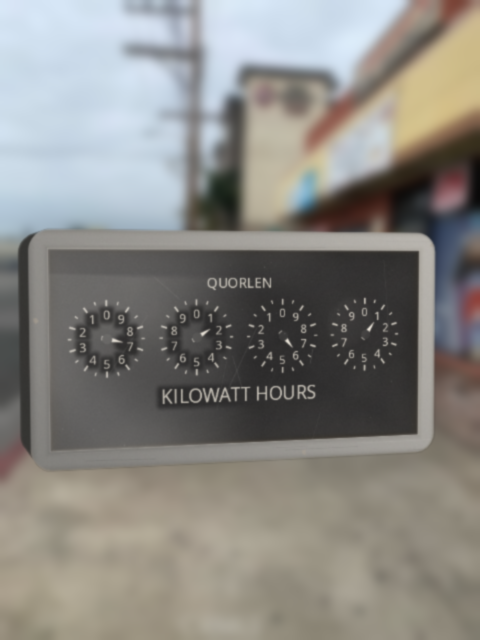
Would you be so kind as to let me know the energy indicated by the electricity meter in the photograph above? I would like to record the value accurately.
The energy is 7161 kWh
